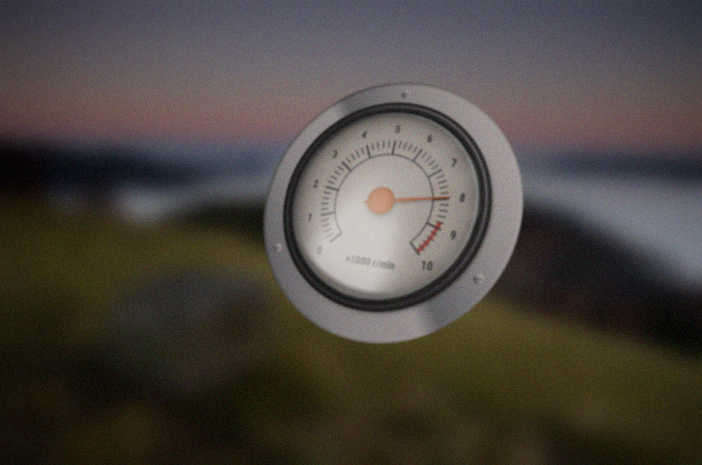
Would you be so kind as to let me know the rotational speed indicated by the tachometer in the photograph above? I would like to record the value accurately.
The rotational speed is 8000 rpm
